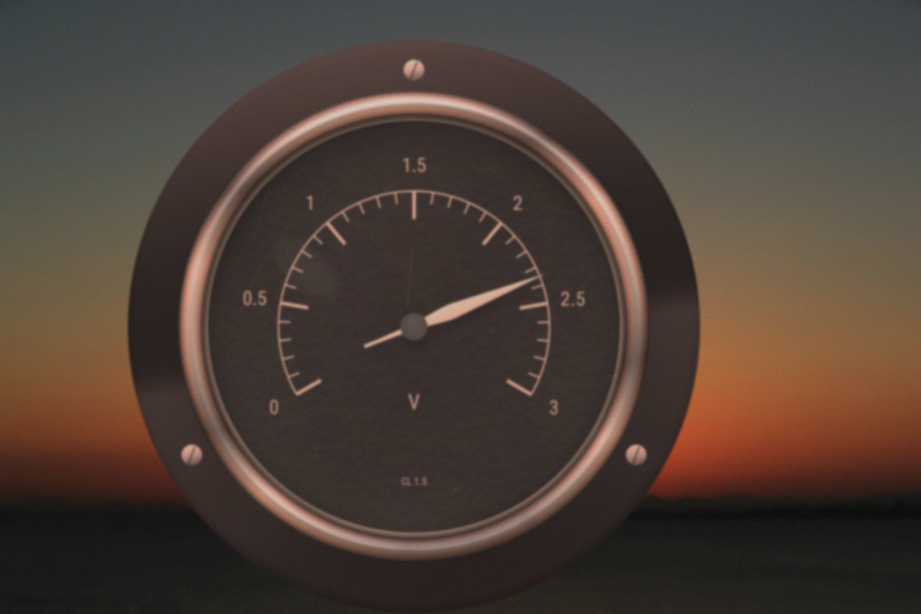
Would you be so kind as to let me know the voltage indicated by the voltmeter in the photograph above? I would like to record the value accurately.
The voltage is 2.35 V
